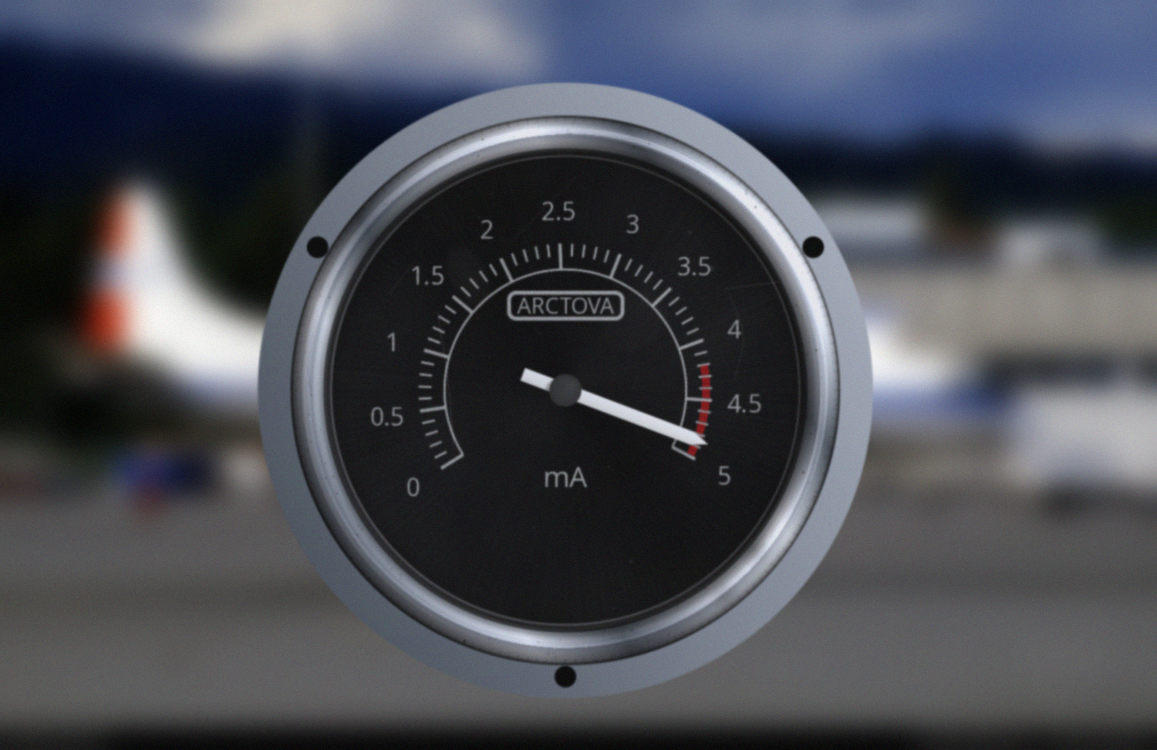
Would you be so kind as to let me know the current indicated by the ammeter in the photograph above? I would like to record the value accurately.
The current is 4.85 mA
